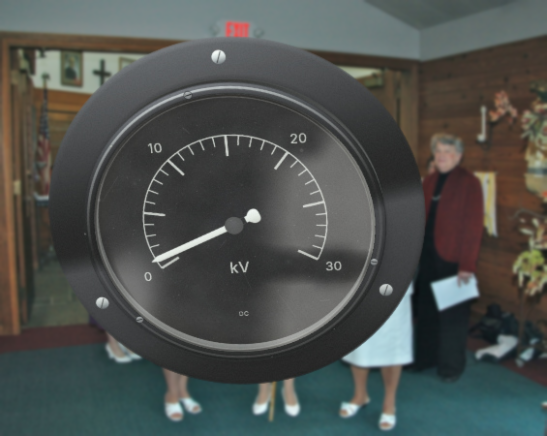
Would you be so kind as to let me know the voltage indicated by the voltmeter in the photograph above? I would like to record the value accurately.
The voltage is 1 kV
